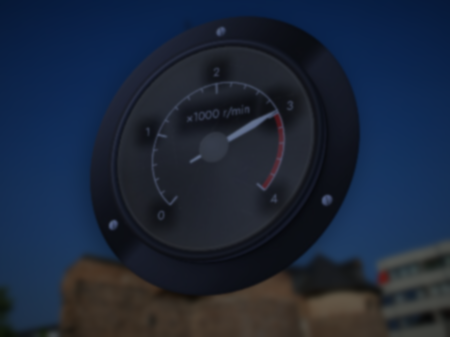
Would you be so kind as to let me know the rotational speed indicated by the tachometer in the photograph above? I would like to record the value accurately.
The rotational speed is 3000 rpm
